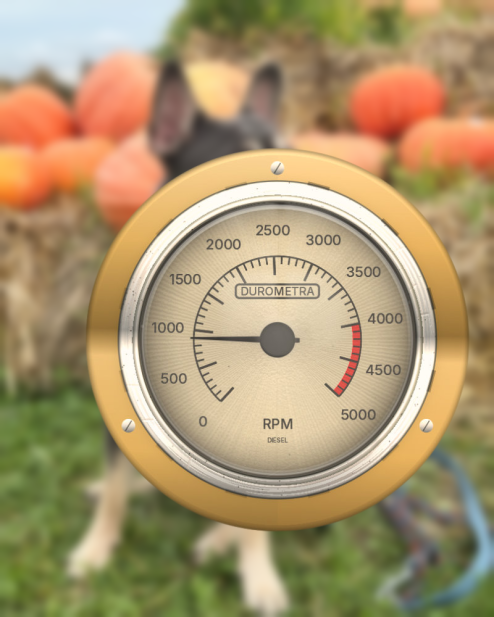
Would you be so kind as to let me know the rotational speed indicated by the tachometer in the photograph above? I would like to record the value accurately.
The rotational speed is 900 rpm
